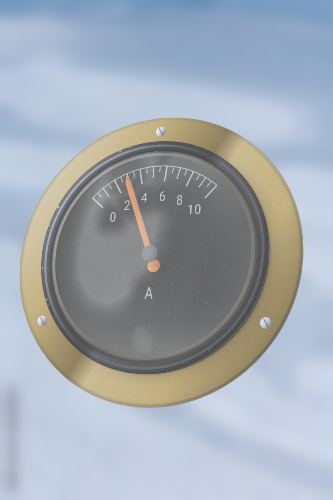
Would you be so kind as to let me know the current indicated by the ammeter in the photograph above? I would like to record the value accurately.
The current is 3 A
